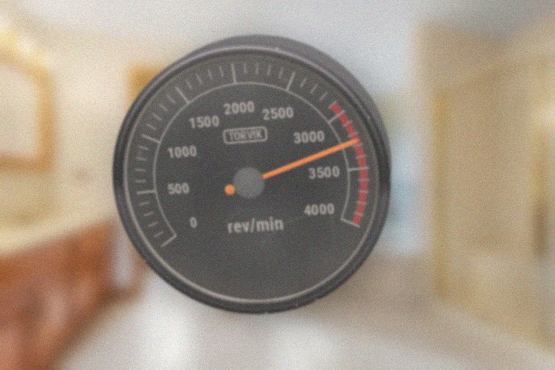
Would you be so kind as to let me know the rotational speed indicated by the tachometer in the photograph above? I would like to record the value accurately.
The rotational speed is 3250 rpm
